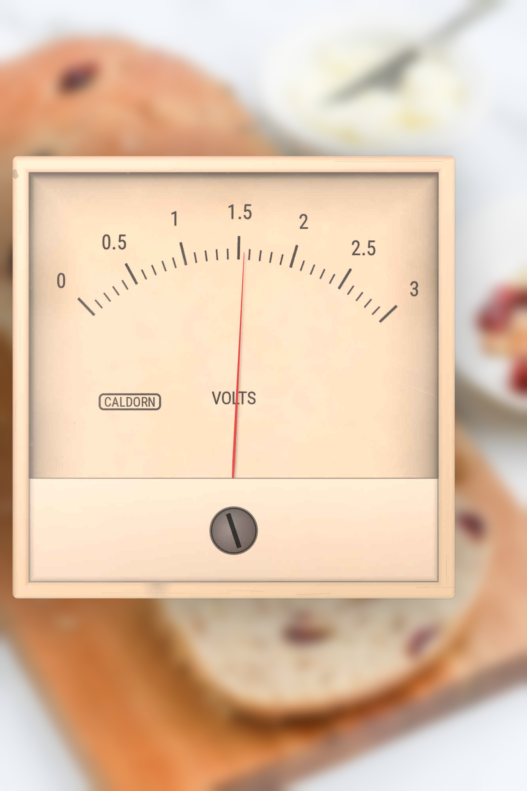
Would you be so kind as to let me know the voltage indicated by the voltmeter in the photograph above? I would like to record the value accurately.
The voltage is 1.55 V
